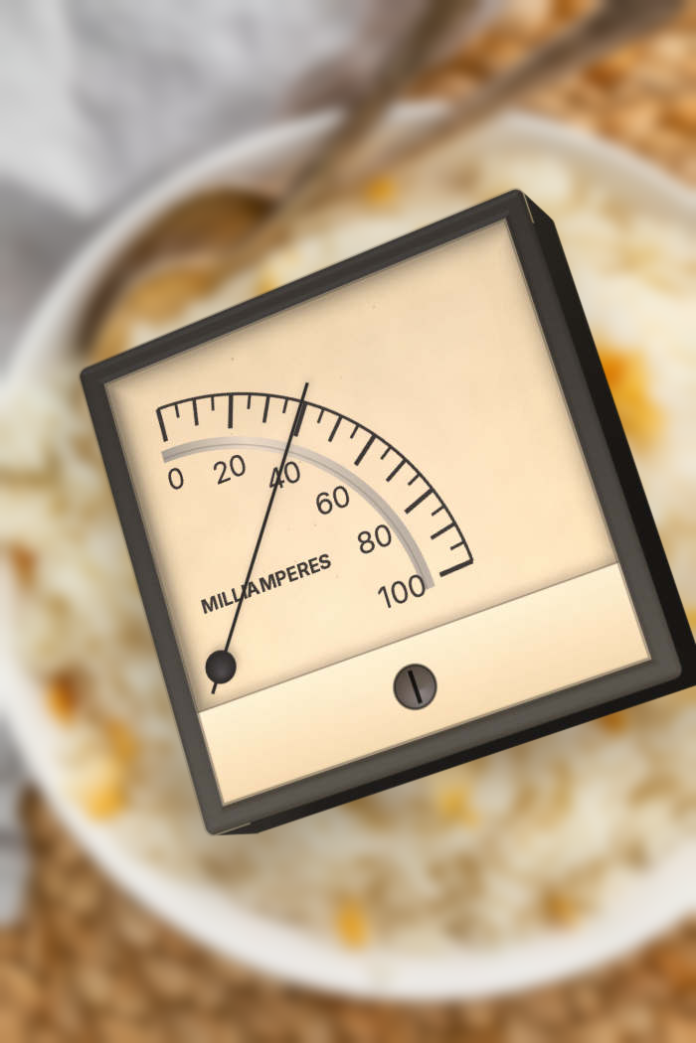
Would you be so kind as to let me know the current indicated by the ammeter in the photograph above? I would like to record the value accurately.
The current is 40 mA
